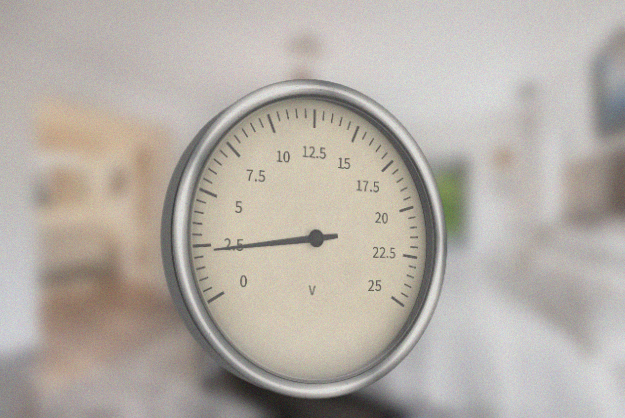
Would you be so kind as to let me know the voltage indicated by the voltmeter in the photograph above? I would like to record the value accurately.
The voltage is 2.25 V
